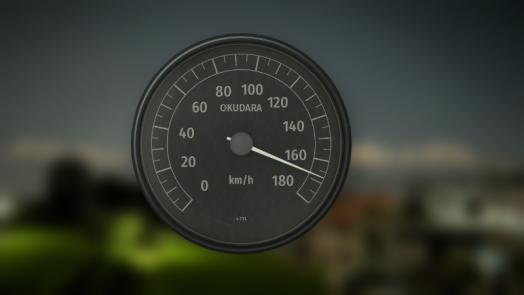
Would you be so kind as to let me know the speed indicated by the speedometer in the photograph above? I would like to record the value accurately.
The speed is 167.5 km/h
